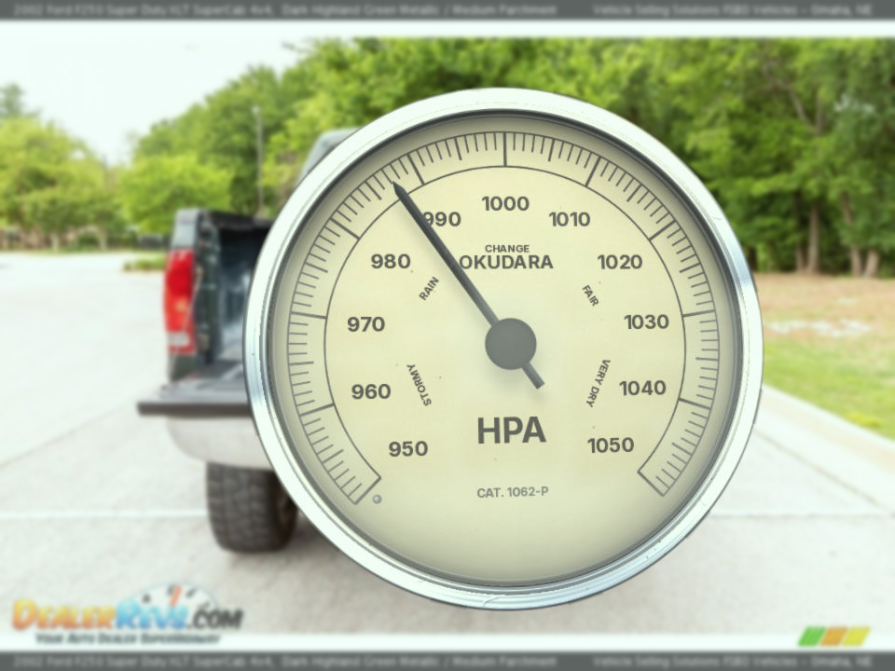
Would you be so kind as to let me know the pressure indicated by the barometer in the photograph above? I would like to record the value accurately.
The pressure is 987 hPa
